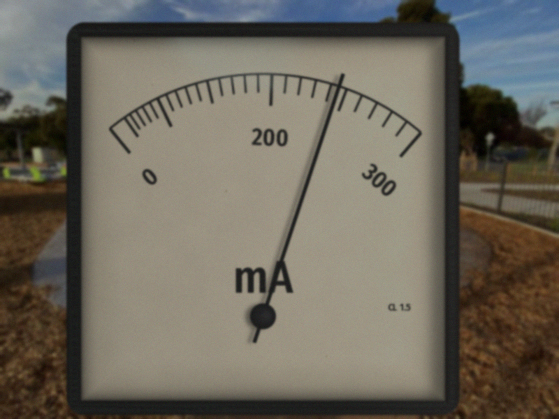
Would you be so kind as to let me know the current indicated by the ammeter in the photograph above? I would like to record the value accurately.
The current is 245 mA
